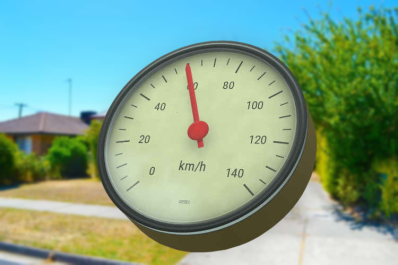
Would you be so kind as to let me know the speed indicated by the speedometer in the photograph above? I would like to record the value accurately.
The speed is 60 km/h
